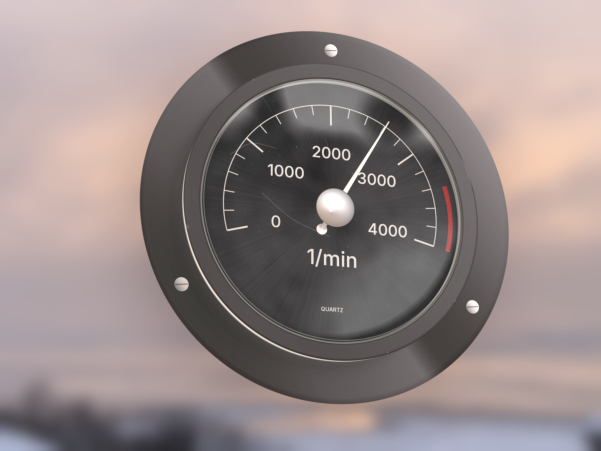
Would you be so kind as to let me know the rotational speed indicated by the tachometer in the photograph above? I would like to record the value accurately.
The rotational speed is 2600 rpm
